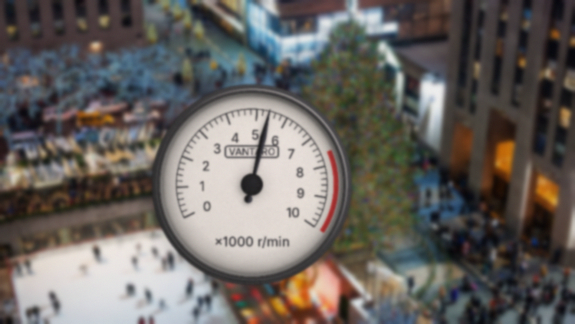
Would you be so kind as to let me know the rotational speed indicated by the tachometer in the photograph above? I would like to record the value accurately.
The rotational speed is 5400 rpm
